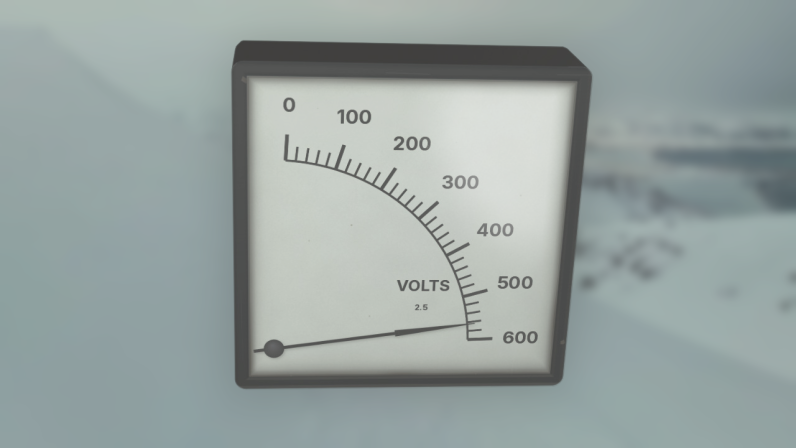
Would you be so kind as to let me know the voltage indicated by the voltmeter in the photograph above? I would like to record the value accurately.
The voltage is 560 V
